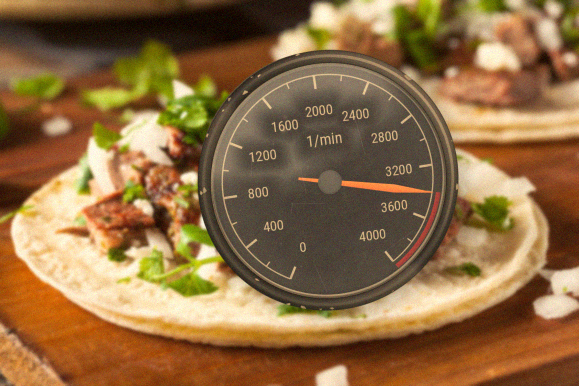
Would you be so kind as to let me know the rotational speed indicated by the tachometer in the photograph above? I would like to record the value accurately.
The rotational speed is 3400 rpm
